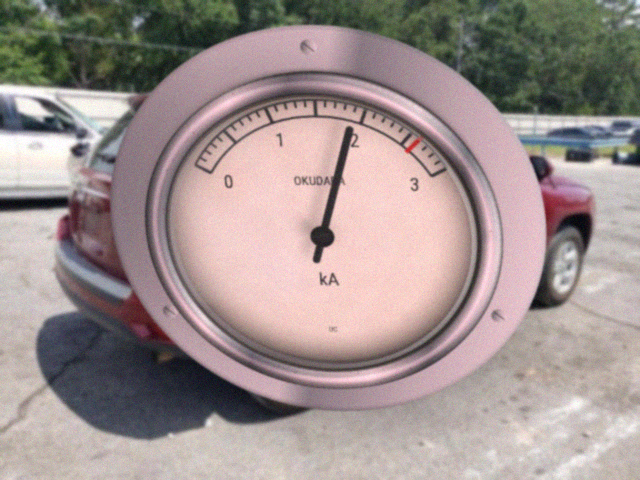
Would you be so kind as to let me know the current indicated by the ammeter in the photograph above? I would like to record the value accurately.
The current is 1.9 kA
